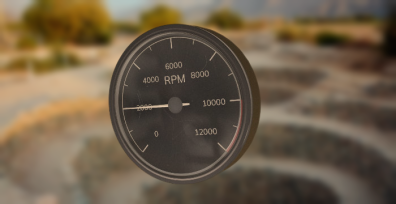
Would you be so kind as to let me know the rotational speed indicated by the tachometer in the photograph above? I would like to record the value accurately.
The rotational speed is 2000 rpm
